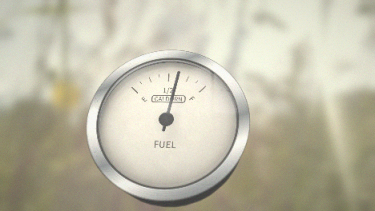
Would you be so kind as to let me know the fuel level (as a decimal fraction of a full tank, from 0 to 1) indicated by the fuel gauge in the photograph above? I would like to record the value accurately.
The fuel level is 0.625
